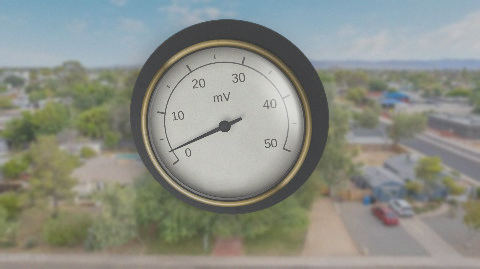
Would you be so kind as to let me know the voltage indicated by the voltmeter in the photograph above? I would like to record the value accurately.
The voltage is 2.5 mV
